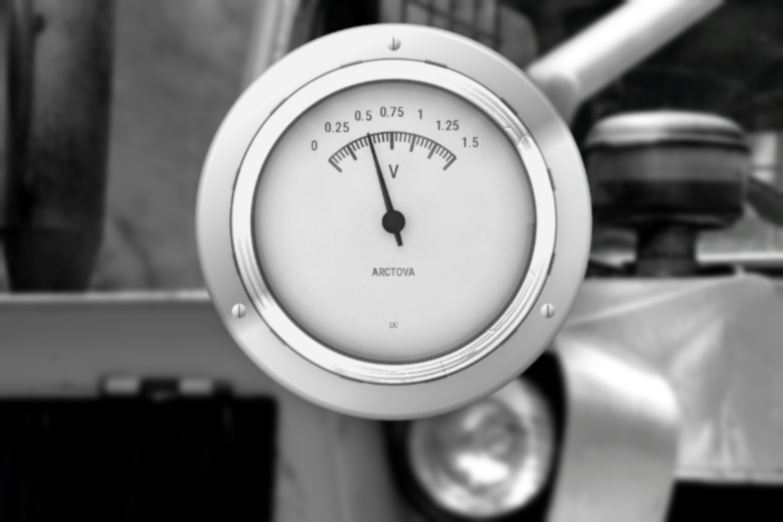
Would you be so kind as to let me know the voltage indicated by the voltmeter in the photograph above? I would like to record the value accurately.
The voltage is 0.5 V
